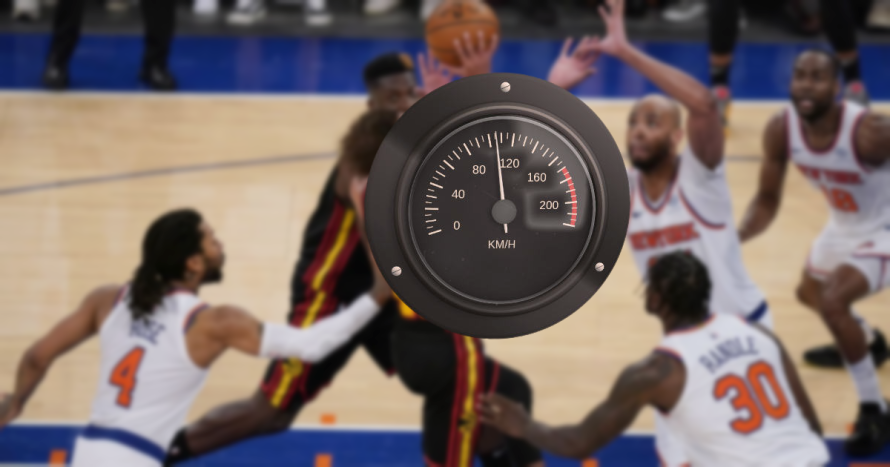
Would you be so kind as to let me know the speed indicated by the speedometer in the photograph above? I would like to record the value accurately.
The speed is 105 km/h
